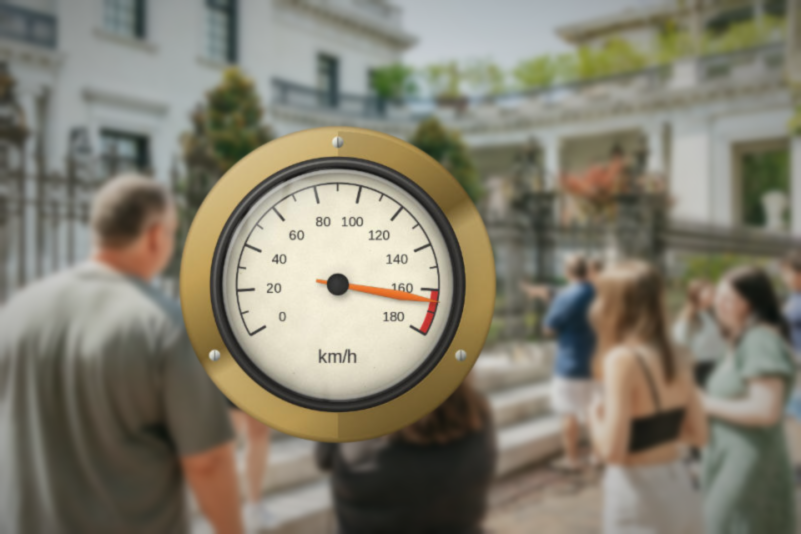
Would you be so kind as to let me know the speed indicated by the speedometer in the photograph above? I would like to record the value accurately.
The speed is 165 km/h
